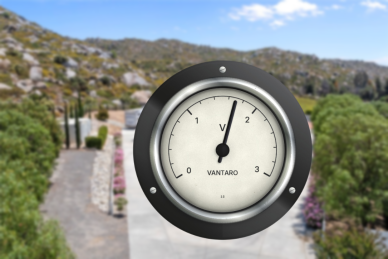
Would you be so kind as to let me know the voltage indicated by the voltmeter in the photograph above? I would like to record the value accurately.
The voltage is 1.7 V
